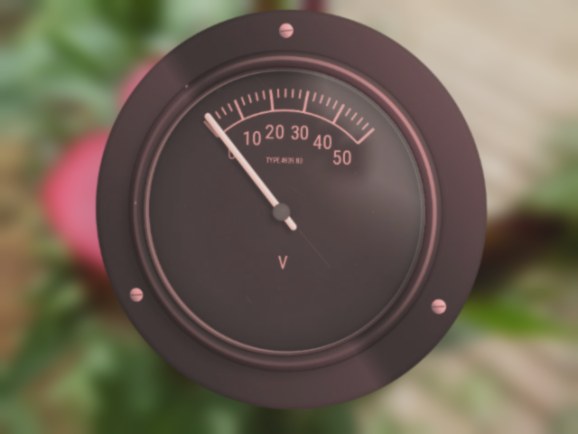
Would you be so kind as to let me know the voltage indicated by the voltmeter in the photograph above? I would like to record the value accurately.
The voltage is 2 V
